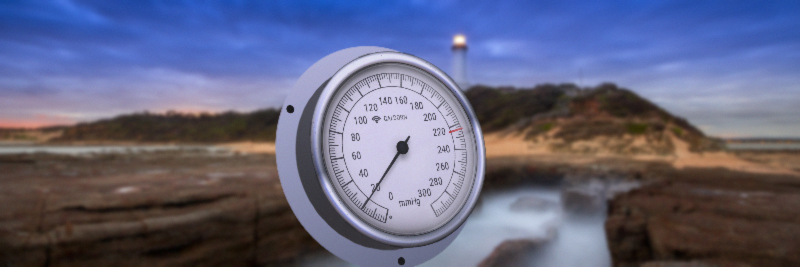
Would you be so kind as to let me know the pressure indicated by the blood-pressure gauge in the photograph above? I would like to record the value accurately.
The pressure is 20 mmHg
